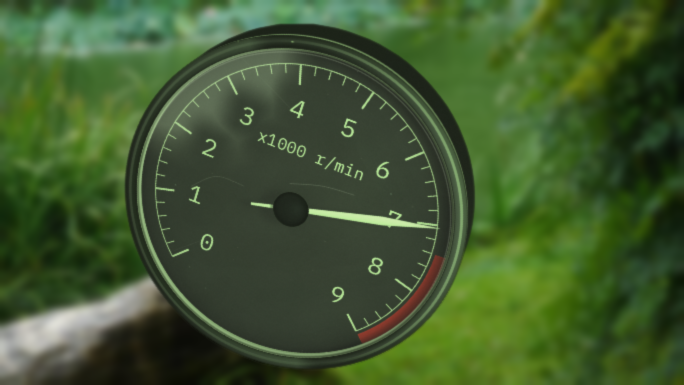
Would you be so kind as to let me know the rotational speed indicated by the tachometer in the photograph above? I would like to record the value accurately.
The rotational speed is 7000 rpm
